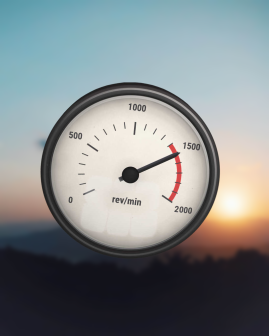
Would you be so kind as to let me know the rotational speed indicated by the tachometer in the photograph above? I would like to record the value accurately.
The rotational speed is 1500 rpm
